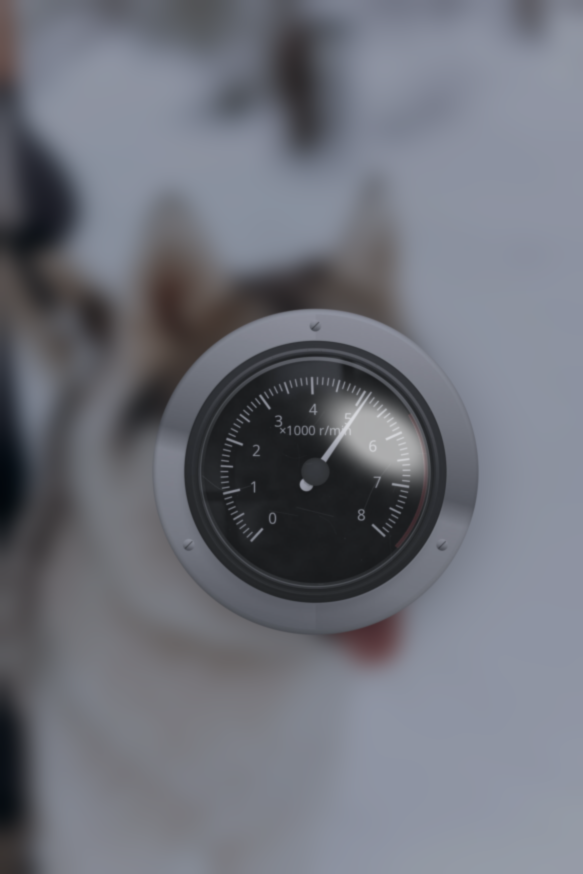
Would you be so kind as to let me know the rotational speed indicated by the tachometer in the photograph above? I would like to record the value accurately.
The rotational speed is 5100 rpm
